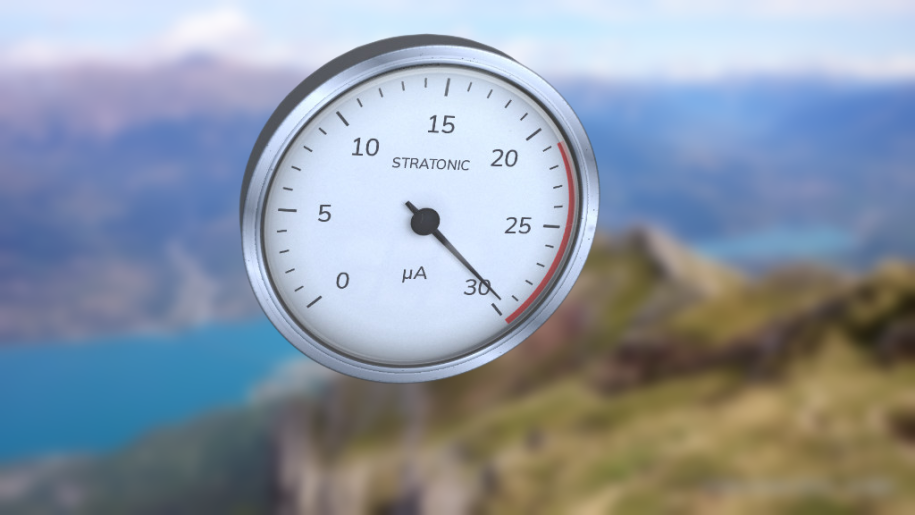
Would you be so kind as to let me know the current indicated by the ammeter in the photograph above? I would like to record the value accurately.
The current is 29.5 µA
